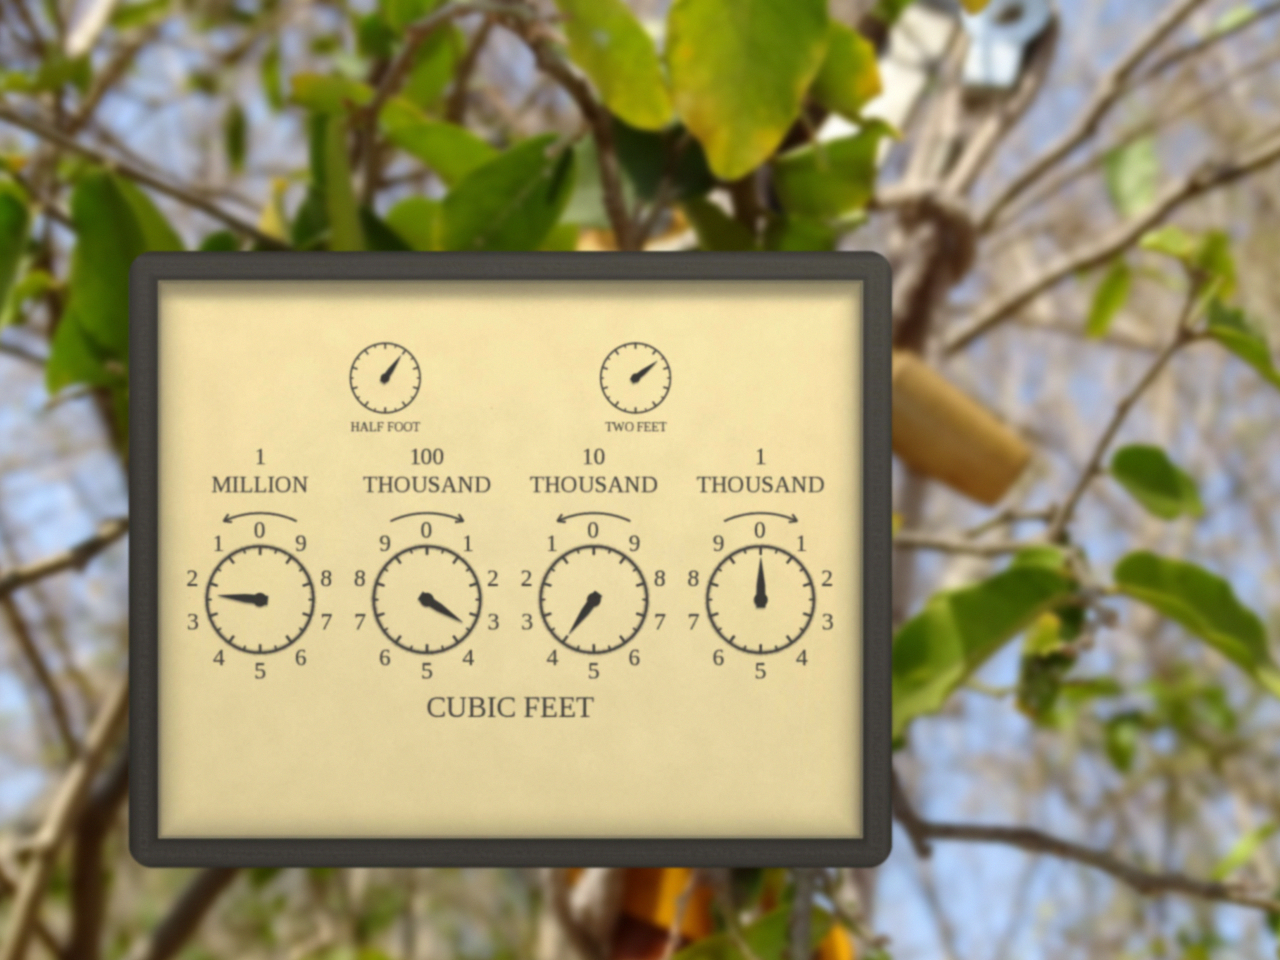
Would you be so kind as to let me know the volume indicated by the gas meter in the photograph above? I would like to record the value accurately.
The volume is 234000 ft³
